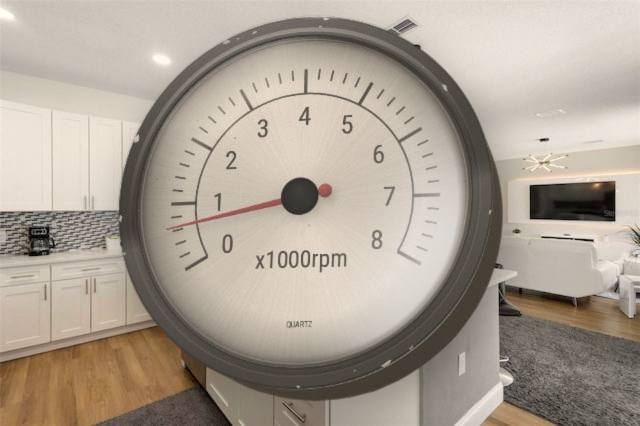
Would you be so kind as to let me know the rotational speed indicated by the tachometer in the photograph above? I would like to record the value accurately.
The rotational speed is 600 rpm
